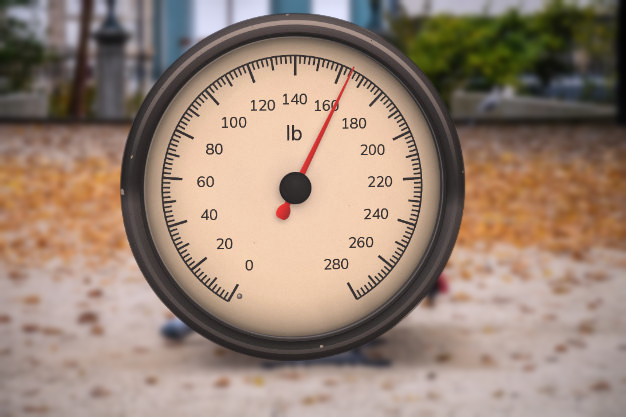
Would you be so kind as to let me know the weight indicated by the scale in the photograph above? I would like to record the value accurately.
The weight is 164 lb
